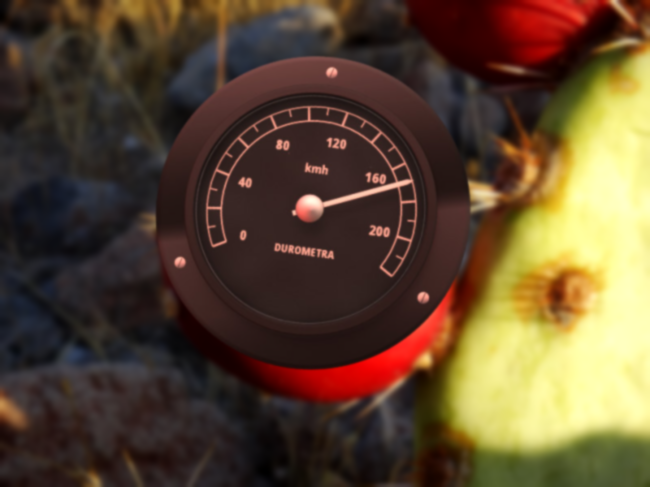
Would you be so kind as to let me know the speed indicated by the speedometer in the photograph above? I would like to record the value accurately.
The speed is 170 km/h
